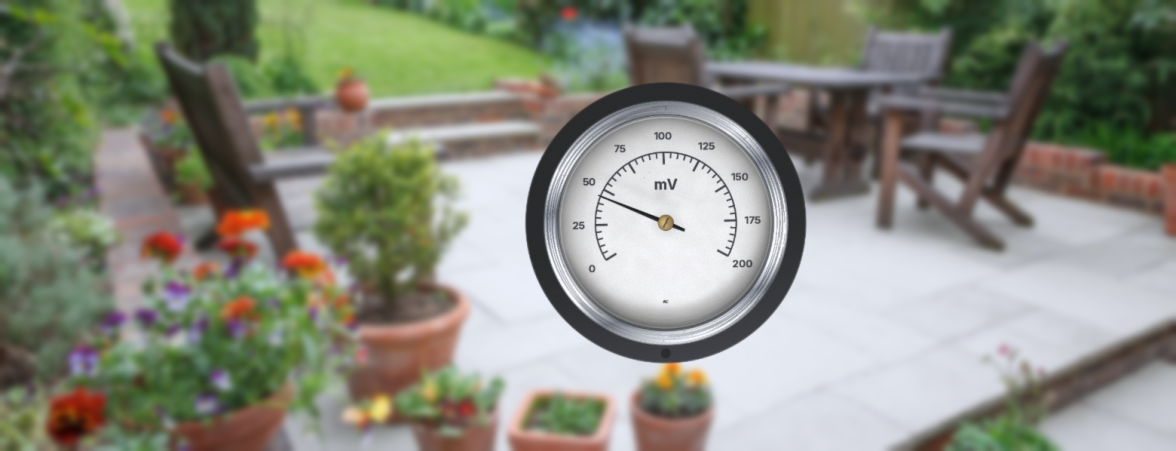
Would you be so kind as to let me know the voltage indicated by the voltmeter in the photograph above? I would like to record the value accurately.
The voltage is 45 mV
